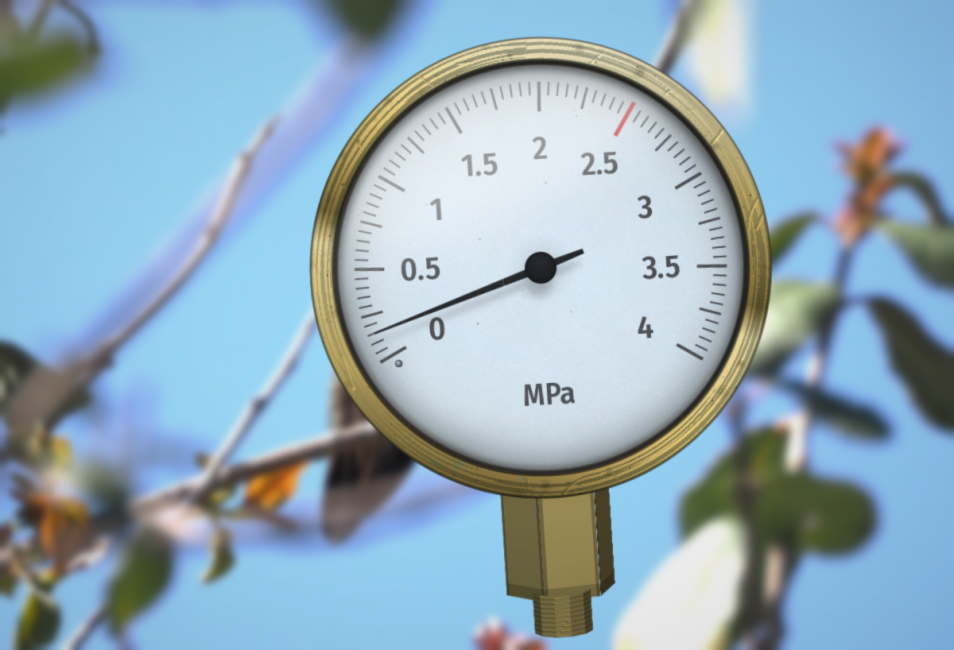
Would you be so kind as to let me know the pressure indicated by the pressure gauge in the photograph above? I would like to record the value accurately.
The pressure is 0.15 MPa
